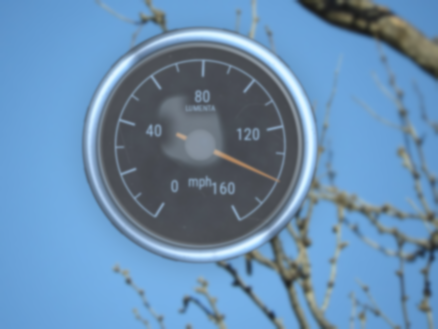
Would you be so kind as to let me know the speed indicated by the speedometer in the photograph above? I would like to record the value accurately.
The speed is 140 mph
